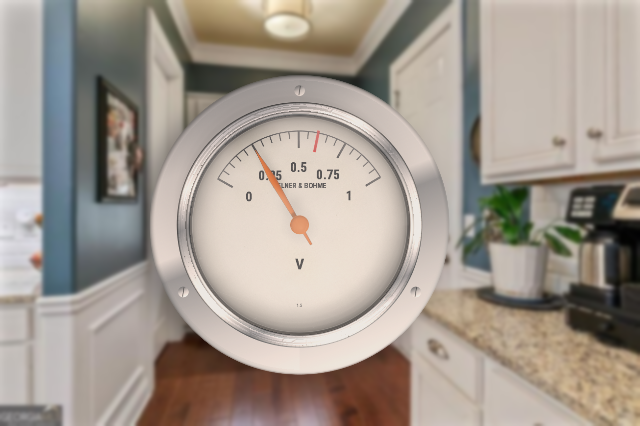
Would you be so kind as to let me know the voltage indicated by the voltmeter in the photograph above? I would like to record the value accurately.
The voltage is 0.25 V
